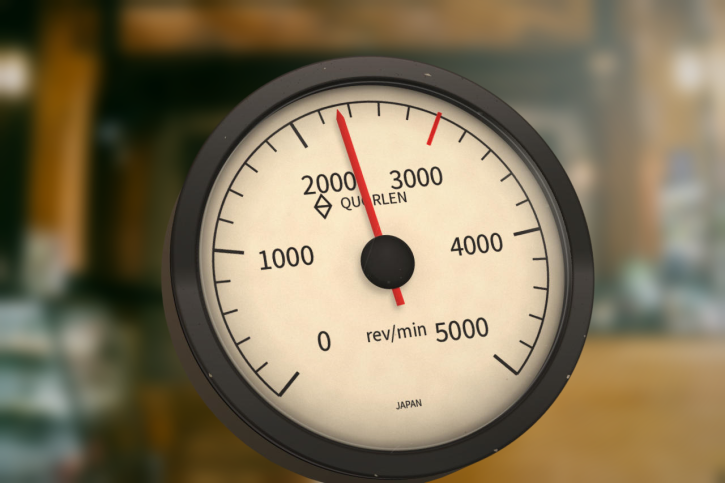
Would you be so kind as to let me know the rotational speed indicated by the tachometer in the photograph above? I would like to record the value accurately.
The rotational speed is 2300 rpm
